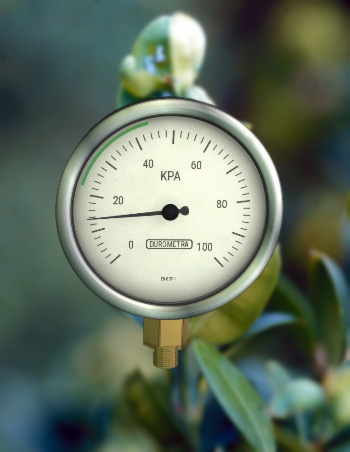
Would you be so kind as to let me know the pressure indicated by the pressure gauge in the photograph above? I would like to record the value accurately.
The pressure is 14 kPa
